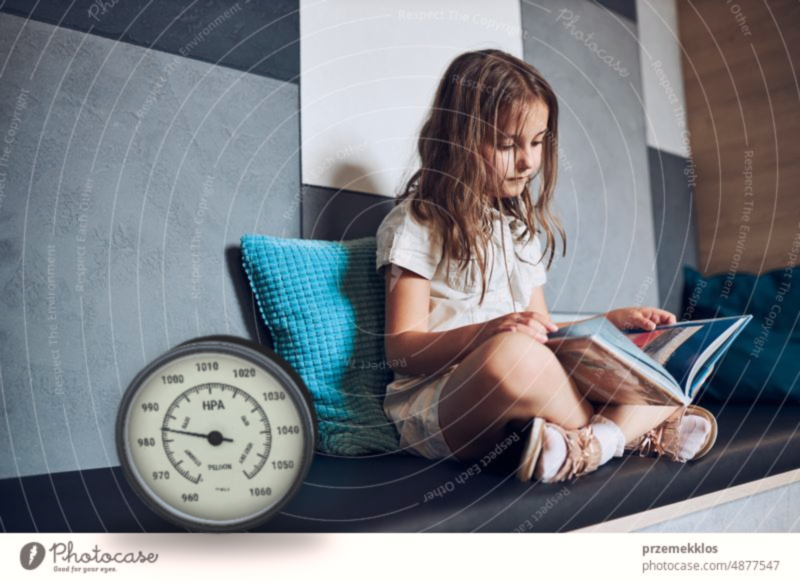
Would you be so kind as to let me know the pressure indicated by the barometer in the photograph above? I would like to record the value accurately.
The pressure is 985 hPa
